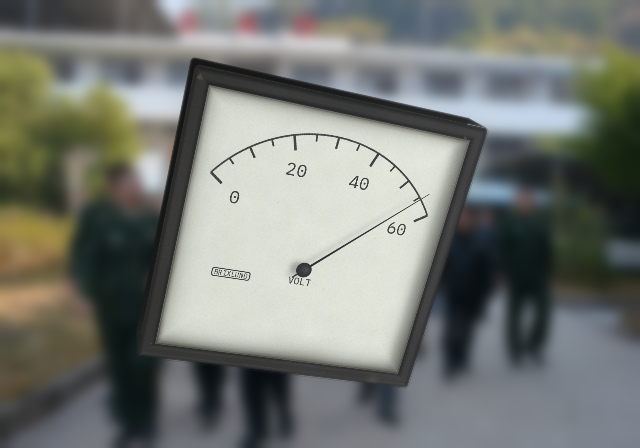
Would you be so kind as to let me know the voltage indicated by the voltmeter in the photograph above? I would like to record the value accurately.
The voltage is 55 V
